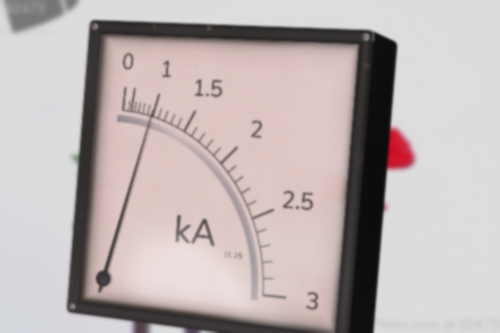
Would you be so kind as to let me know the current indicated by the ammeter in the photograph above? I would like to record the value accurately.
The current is 1 kA
